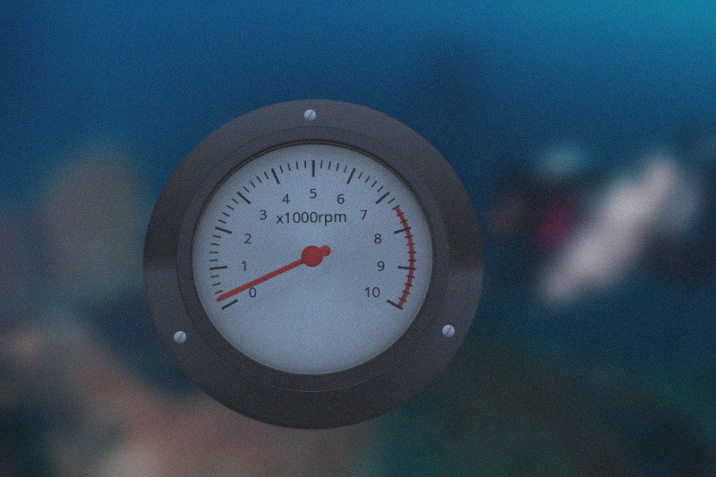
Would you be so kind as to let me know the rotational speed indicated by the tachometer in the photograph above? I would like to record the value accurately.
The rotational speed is 200 rpm
